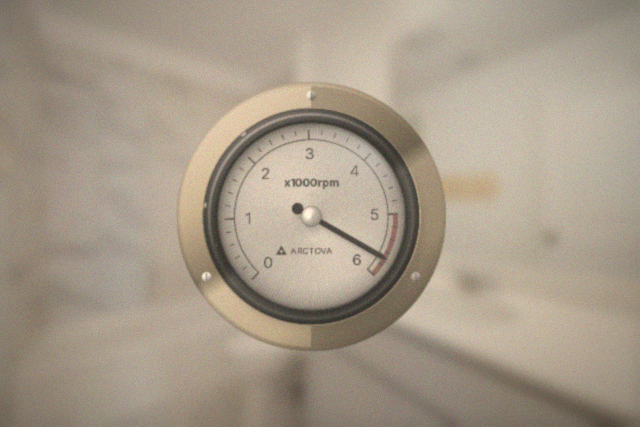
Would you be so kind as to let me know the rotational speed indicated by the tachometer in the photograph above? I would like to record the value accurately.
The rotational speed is 5700 rpm
